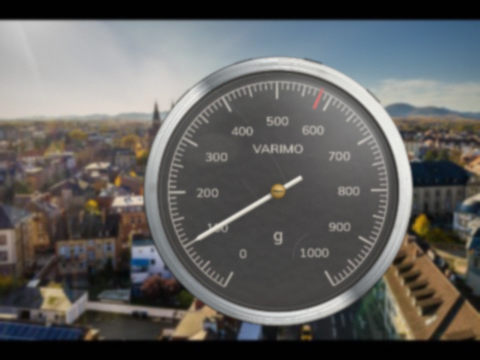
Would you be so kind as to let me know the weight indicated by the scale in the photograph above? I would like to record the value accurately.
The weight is 100 g
